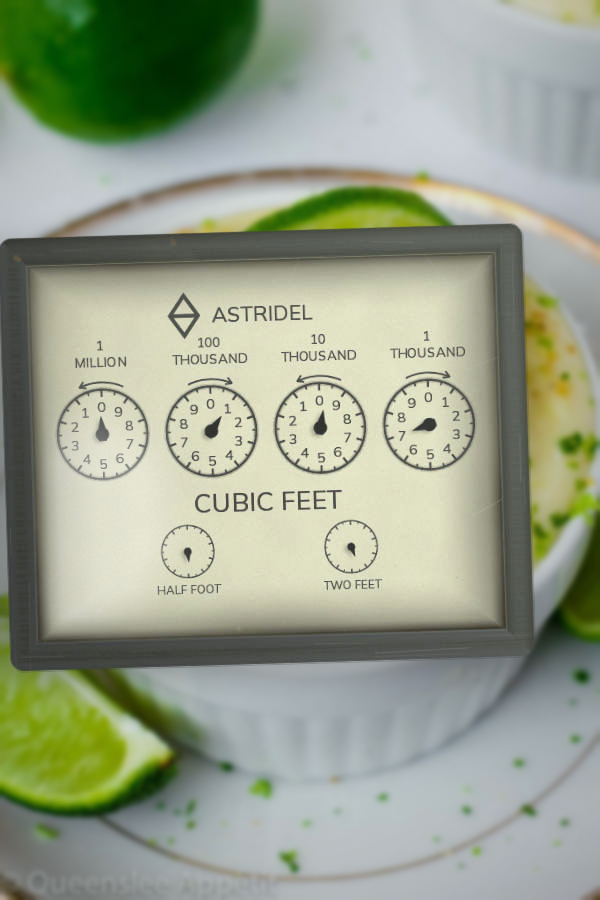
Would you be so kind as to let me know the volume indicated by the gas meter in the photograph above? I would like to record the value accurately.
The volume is 9700 ft³
